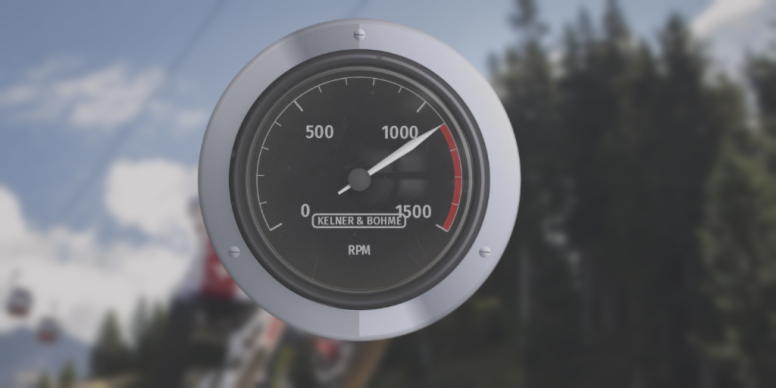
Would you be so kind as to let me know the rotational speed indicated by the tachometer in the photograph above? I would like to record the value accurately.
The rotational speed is 1100 rpm
